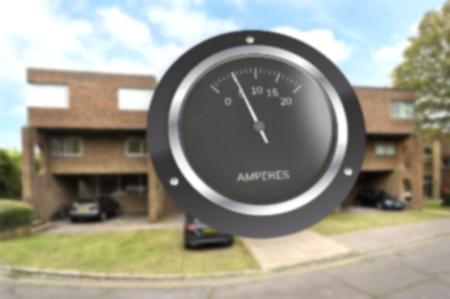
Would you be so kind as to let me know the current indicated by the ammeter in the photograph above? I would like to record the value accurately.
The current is 5 A
